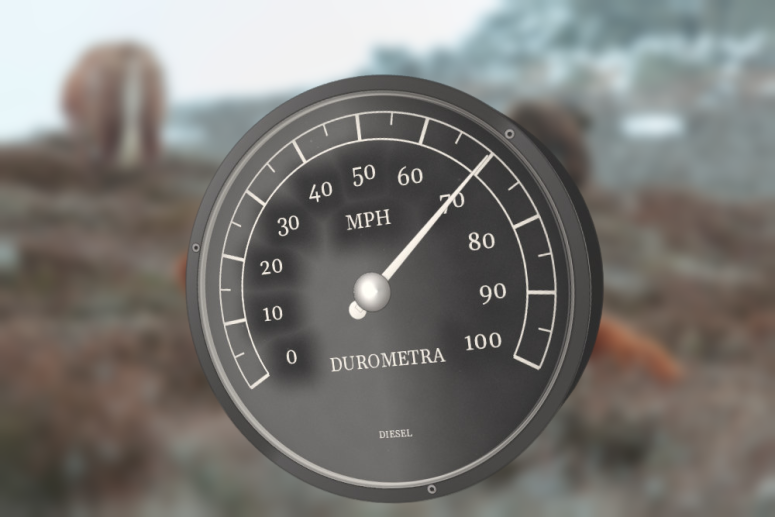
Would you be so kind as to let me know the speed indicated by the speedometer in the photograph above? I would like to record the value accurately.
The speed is 70 mph
